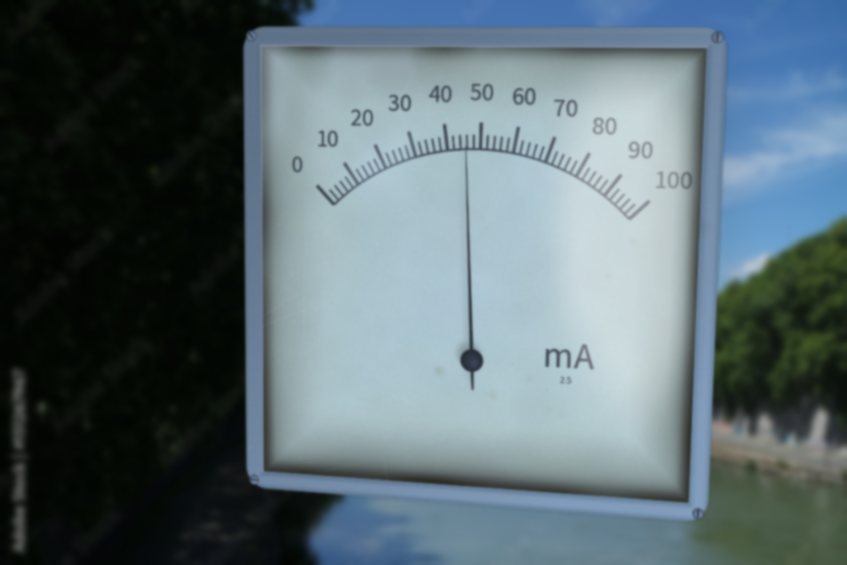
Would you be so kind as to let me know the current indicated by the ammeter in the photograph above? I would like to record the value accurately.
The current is 46 mA
